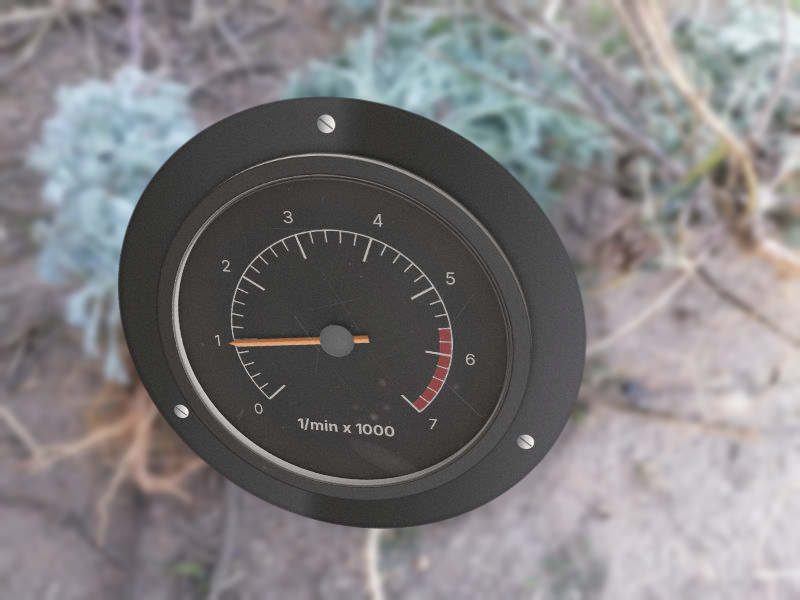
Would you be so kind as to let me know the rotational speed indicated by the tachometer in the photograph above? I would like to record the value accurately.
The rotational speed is 1000 rpm
